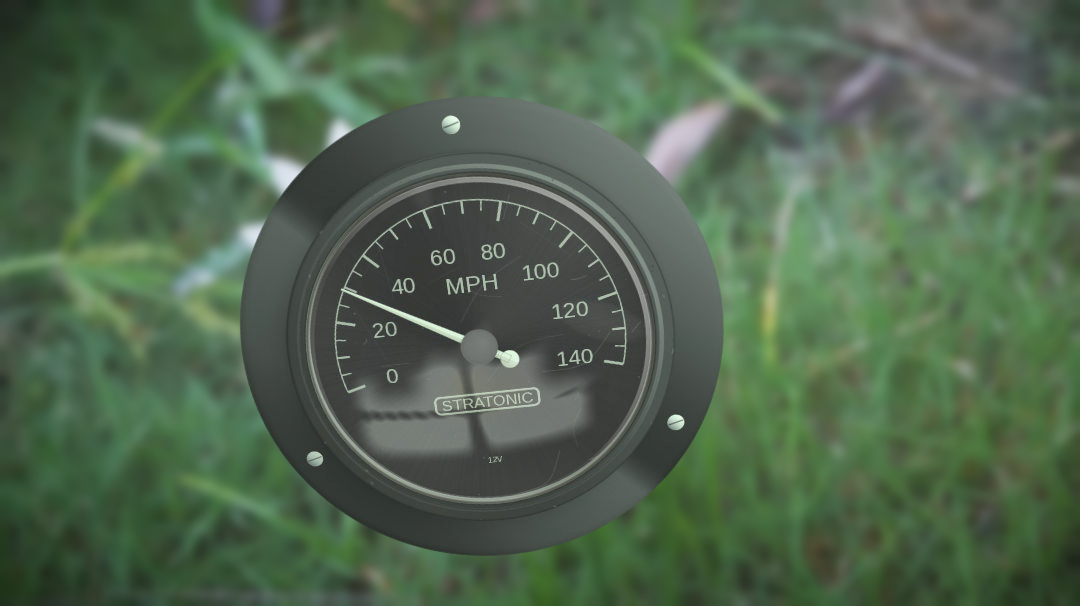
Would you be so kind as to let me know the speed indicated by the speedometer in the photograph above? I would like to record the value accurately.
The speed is 30 mph
